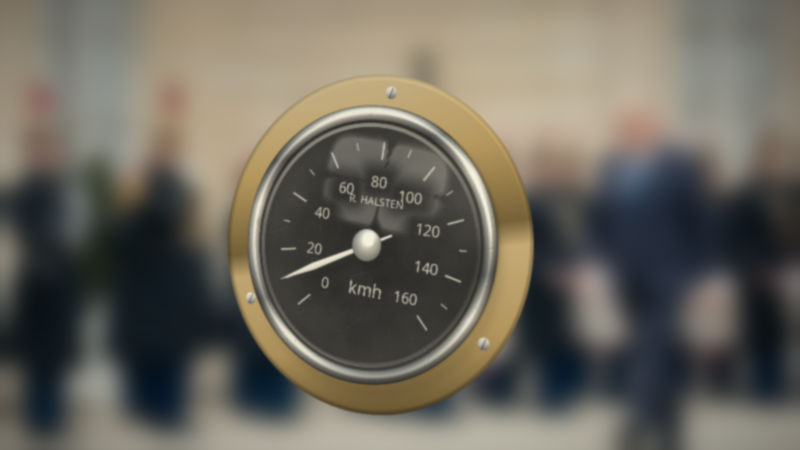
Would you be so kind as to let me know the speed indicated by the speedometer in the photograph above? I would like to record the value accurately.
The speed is 10 km/h
